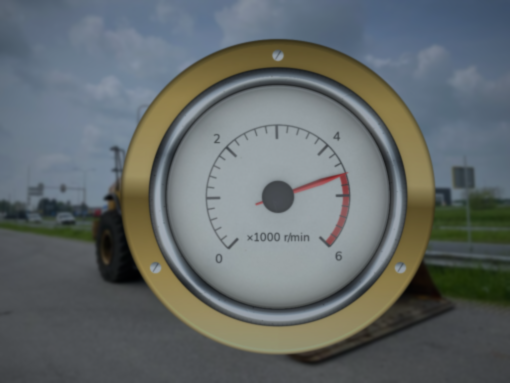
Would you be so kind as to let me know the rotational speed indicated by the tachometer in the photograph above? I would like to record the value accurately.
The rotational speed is 4600 rpm
